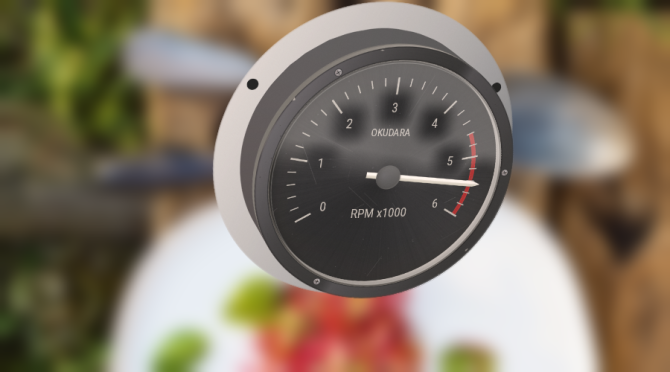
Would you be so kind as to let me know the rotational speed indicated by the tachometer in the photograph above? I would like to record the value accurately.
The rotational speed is 5400 rpm
